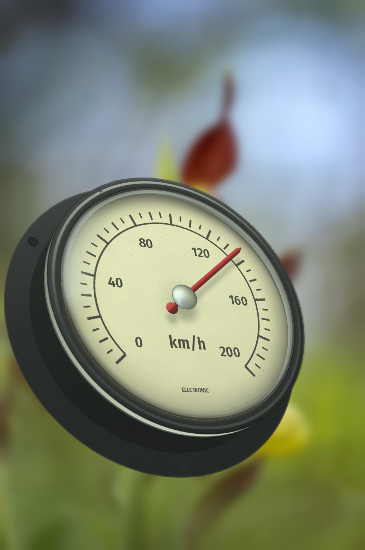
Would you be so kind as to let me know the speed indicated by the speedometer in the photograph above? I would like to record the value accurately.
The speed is 135 km/h
